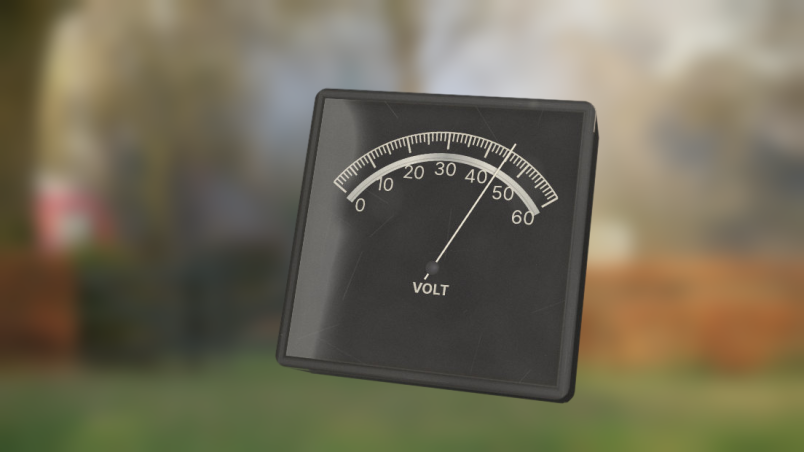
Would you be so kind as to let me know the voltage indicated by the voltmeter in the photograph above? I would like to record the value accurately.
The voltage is 45 V
